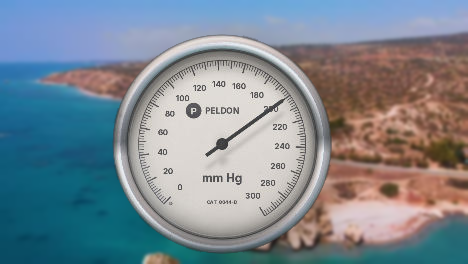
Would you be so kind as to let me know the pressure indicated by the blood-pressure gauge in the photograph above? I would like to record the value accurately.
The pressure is 200 mmHg
